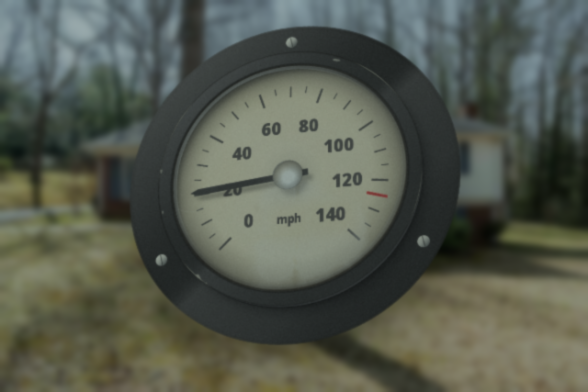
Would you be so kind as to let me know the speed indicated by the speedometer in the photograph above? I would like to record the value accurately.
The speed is 20 mph
